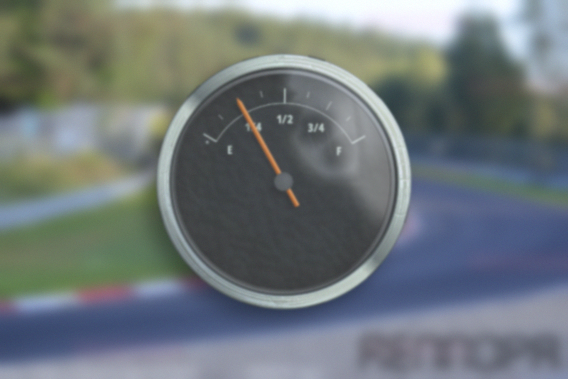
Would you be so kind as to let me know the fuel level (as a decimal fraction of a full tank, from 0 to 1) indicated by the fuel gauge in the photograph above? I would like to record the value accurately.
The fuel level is 0.25
